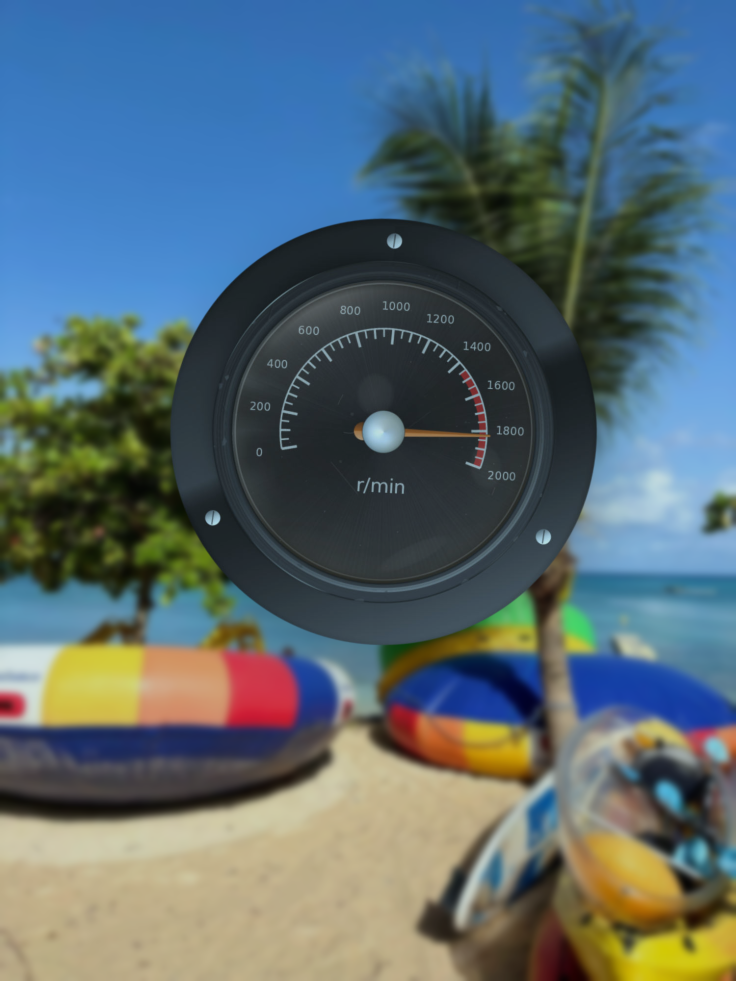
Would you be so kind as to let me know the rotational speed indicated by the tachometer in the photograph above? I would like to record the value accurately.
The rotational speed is 1825 rpm
